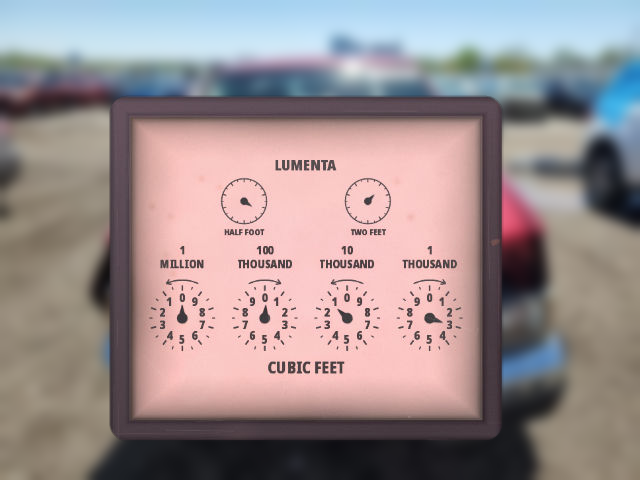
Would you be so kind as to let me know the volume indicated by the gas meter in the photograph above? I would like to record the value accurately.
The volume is 1300 ft³
